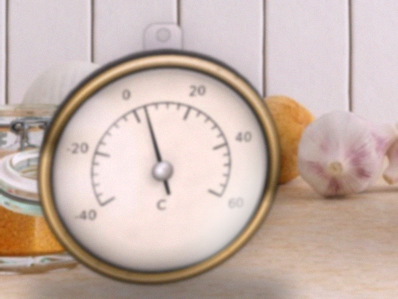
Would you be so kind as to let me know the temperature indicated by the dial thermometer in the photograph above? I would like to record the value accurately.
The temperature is 4 °C
